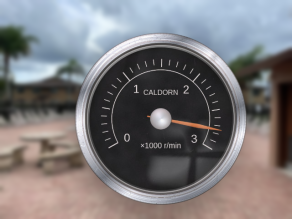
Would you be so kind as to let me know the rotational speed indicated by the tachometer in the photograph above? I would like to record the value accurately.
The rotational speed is 2750 rpm
